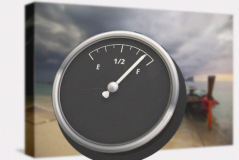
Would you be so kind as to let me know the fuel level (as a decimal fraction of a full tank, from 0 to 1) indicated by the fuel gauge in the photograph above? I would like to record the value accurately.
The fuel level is 0.875
